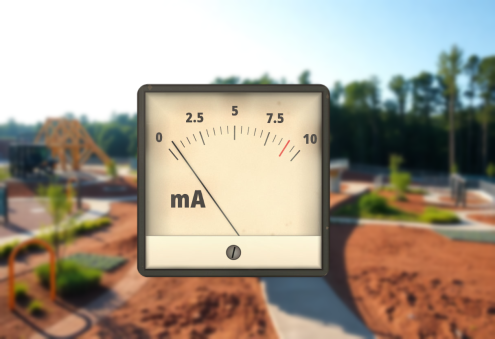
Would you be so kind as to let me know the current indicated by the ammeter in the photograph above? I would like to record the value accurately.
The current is 0.5 mA
